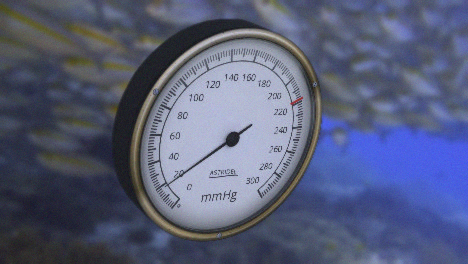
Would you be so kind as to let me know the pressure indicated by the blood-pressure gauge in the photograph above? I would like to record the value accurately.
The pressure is 20 mmHg
